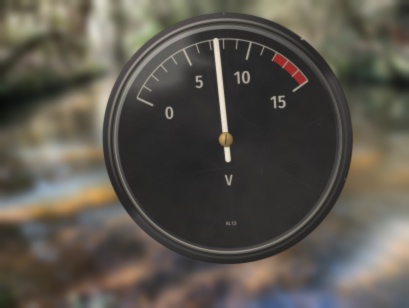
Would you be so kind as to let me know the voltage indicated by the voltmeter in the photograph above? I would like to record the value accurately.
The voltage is 7.5 V
